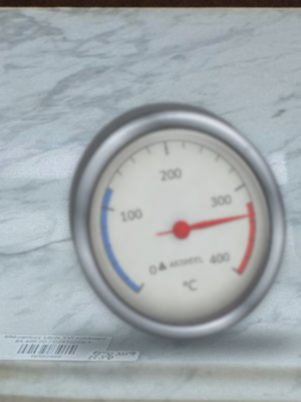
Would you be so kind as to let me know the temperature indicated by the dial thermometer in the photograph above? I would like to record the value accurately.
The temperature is 330 °C
